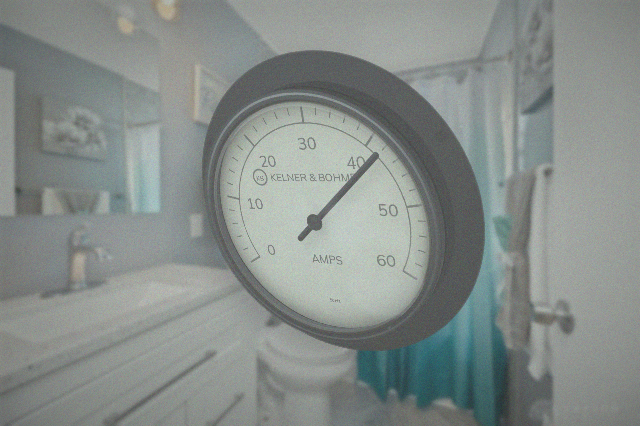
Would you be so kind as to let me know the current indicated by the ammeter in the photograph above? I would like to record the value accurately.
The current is 42 A
